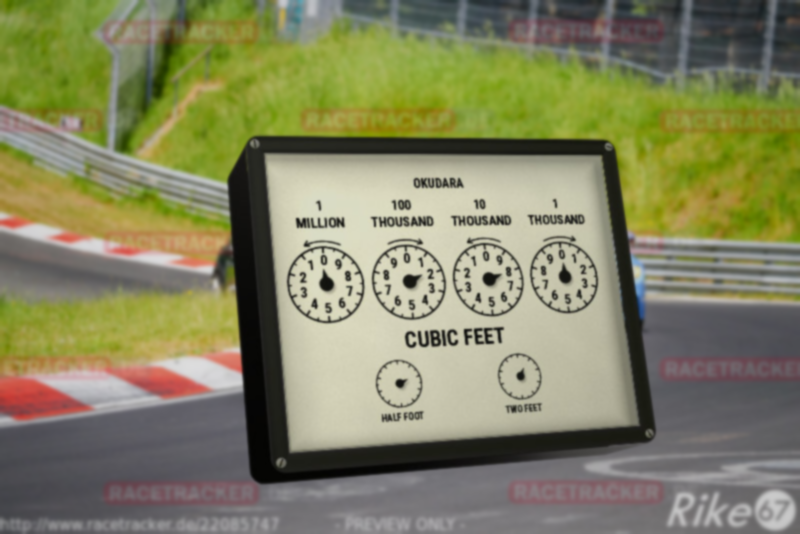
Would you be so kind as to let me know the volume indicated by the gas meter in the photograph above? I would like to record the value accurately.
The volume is 18000 ft³
